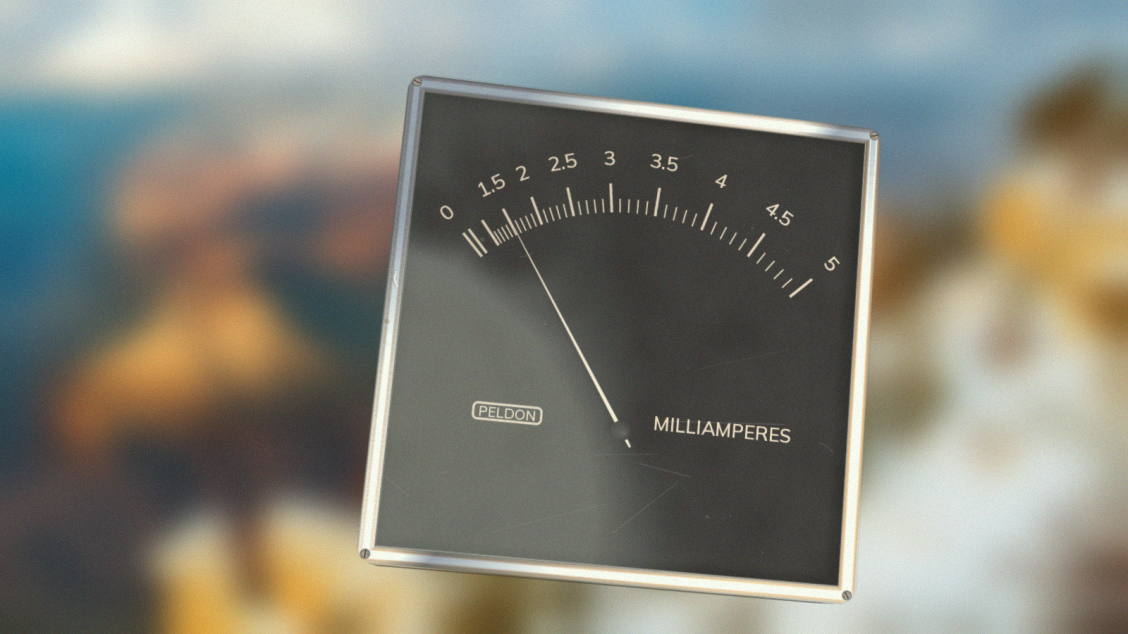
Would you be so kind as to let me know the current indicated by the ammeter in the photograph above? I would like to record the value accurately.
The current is 1.5 mA
